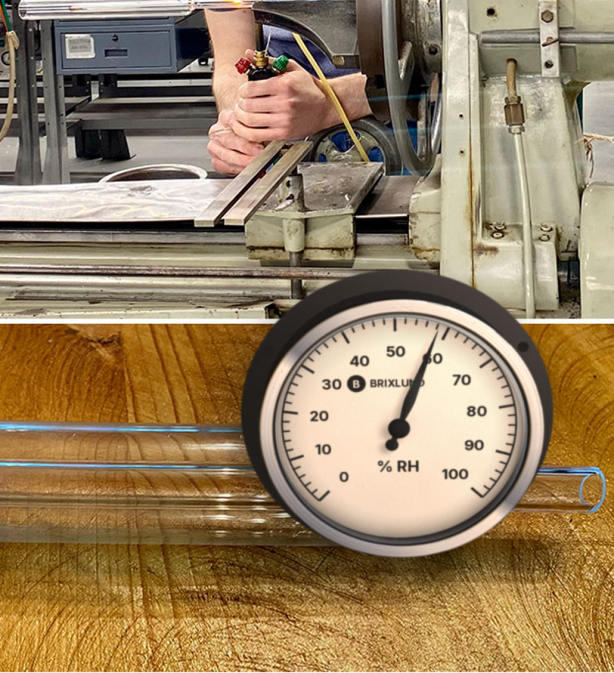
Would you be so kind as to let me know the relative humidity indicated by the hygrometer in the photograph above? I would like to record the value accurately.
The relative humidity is 58 %
